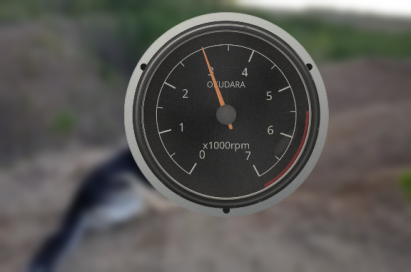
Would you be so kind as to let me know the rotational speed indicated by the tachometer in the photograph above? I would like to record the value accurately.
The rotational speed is 3000 rpm
